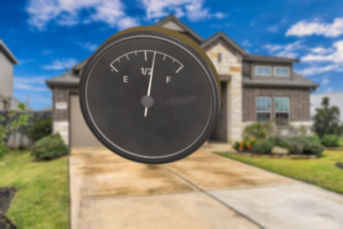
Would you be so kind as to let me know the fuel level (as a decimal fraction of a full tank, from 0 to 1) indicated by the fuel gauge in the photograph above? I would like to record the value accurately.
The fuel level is 0.625
